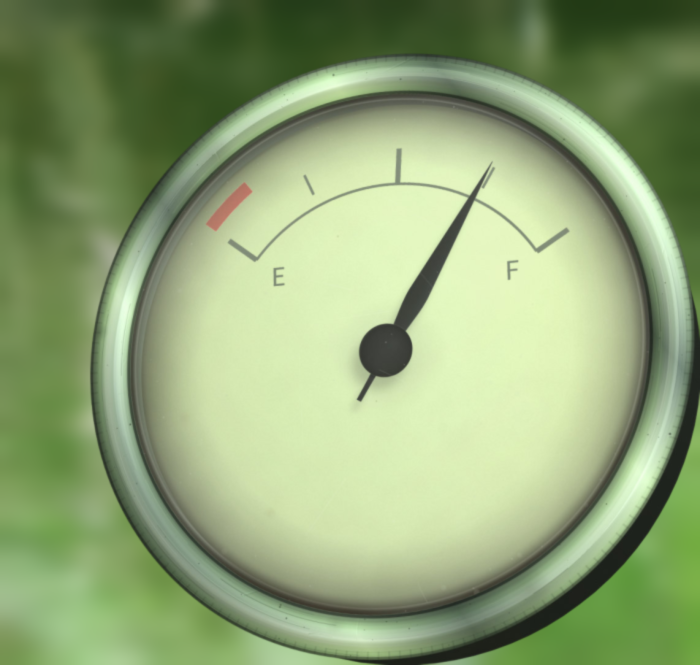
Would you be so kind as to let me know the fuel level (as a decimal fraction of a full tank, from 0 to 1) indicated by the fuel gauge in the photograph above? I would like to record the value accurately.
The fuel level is 0.75
